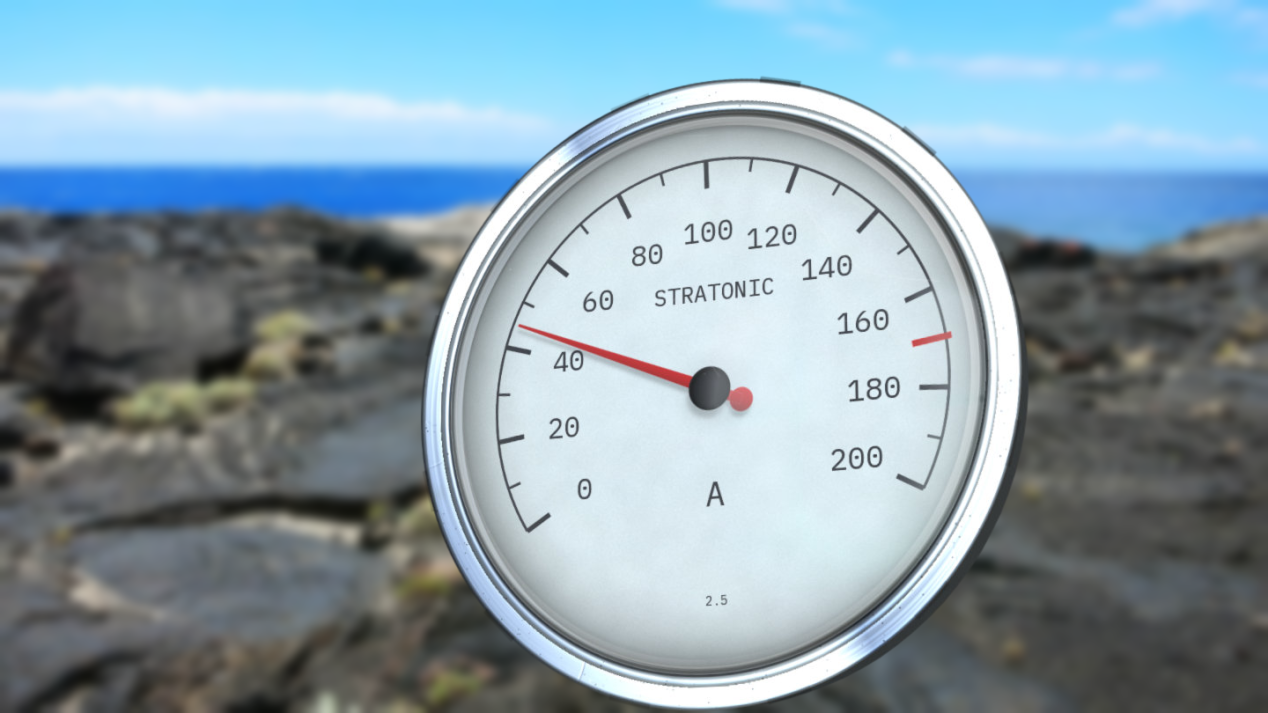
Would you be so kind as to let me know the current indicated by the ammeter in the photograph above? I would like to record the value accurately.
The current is 45 A
